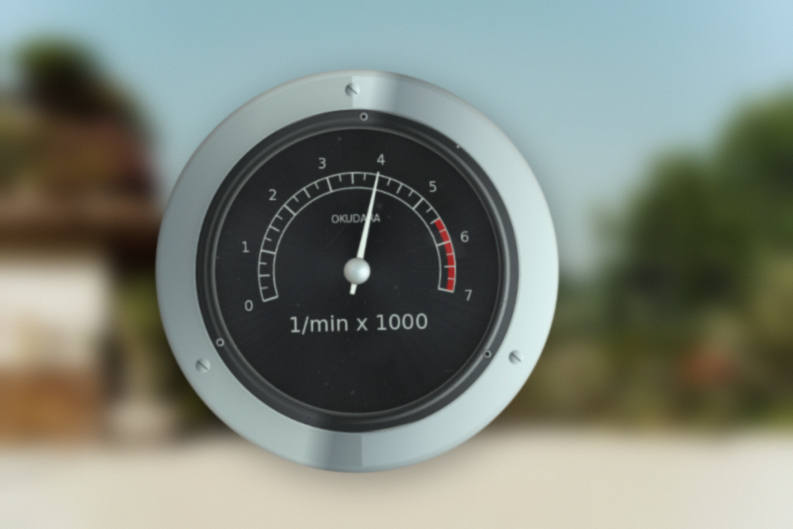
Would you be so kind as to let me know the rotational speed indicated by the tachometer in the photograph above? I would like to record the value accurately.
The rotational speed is 4000 rpm
